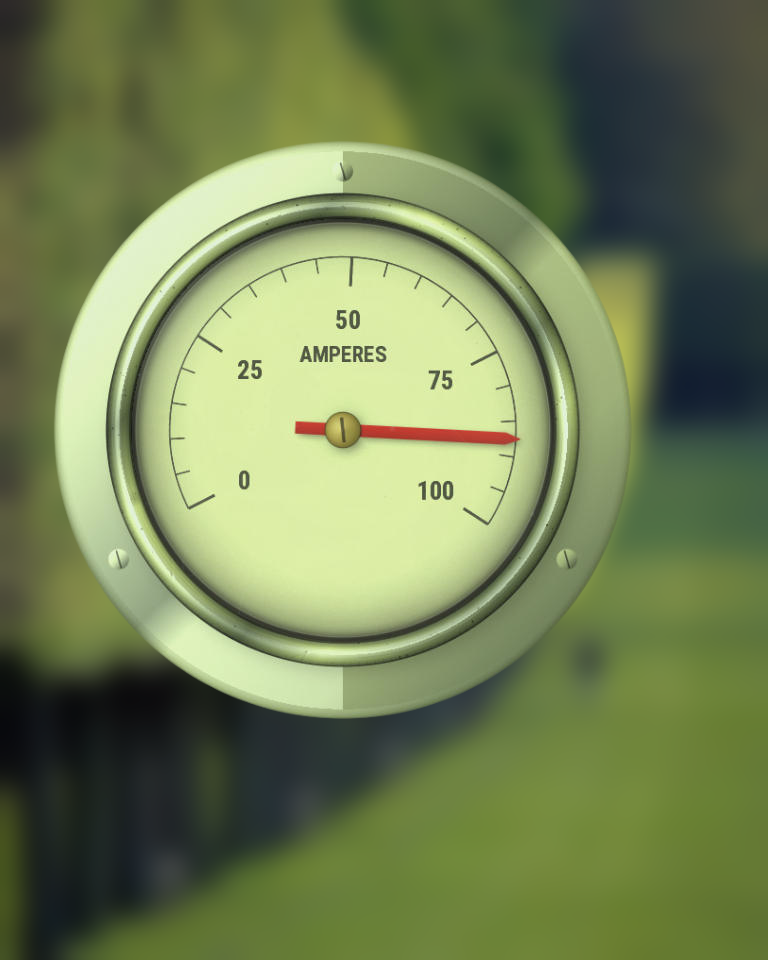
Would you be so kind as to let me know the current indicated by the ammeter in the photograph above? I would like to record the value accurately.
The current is 87.5 A
